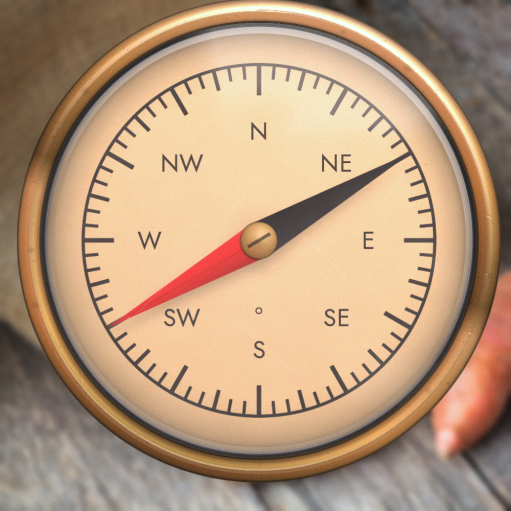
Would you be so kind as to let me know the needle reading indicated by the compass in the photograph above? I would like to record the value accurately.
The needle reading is 240 °
